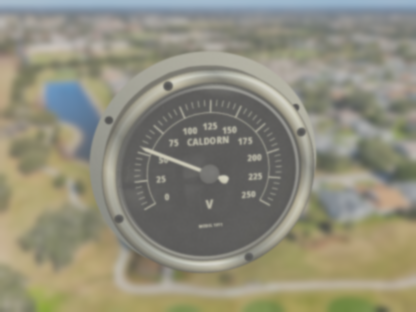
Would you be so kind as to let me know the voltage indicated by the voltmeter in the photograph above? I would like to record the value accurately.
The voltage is 55 V
